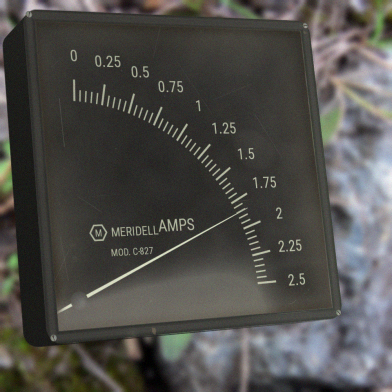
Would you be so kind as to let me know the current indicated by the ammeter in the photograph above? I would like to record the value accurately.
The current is 1.85 A
